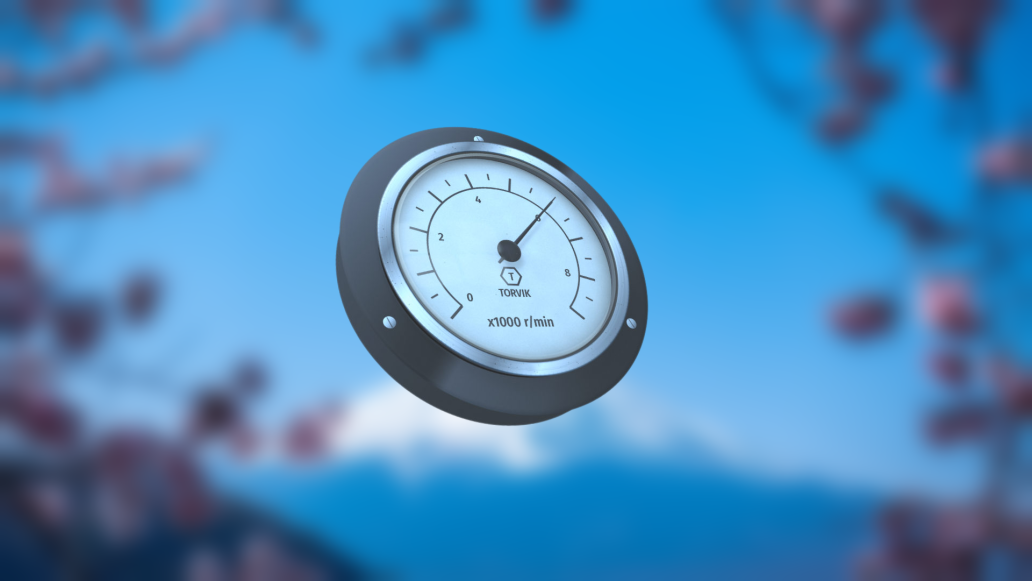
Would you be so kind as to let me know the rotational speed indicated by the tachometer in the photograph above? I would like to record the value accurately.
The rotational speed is 6000 rpm
